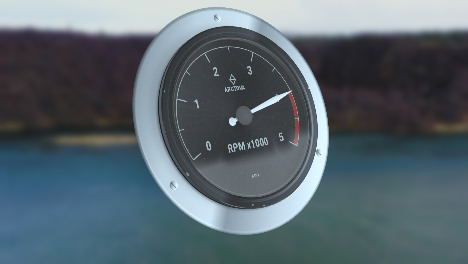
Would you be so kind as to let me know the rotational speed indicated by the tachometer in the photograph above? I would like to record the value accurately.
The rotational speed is 4000 rpm
